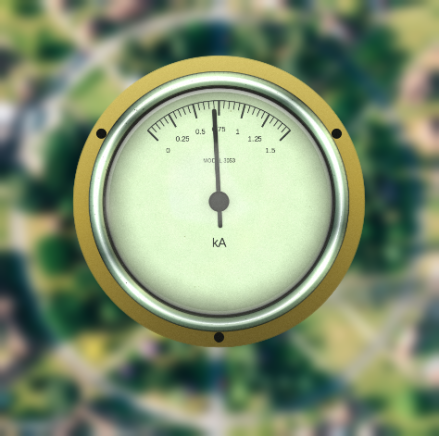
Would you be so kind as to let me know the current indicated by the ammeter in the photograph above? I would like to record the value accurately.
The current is 0.7 kA
